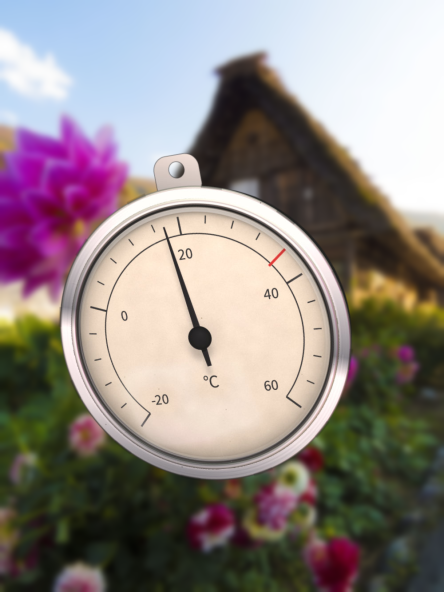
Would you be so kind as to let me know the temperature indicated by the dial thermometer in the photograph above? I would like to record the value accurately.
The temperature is 18 °C
